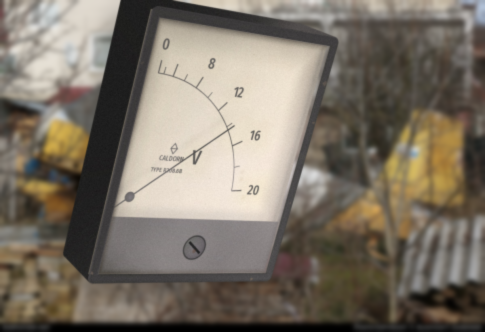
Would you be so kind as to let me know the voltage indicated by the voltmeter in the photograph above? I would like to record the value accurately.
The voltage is 14 V
